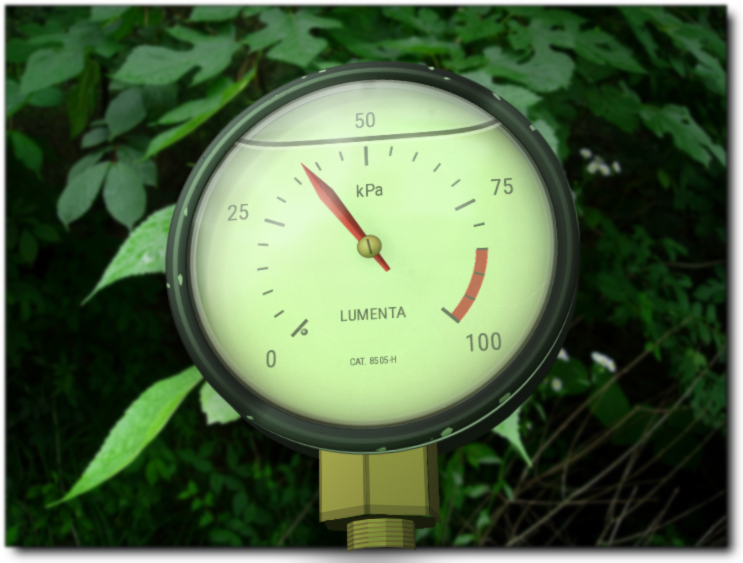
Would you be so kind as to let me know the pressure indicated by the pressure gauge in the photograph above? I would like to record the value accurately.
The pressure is 37.5 kPa
